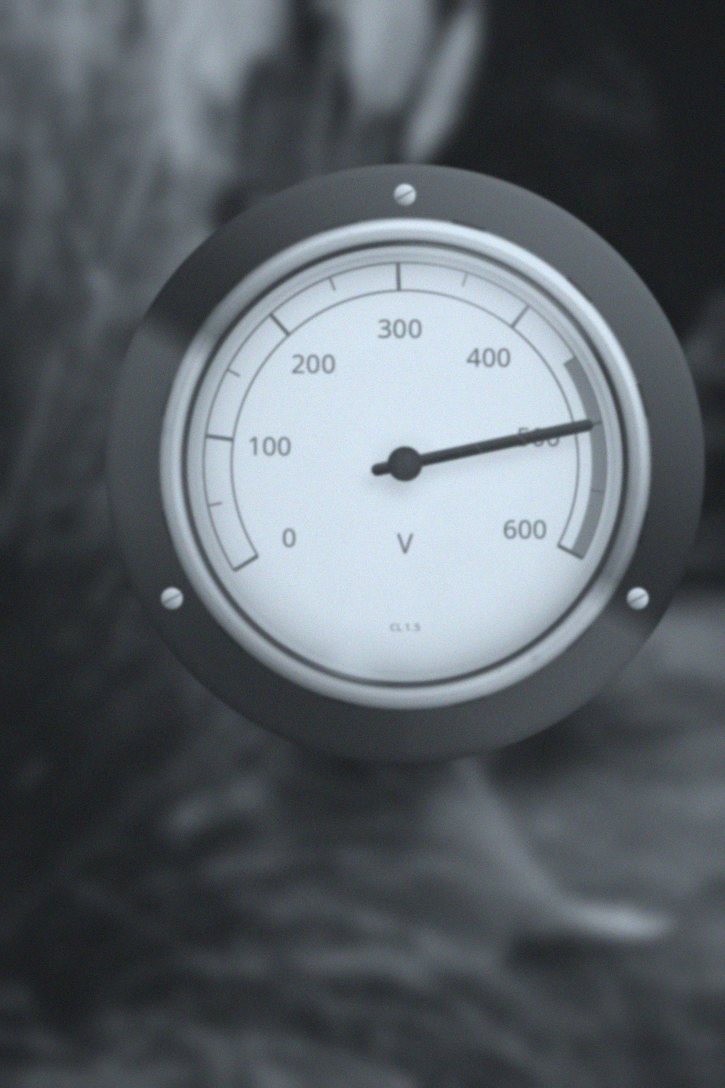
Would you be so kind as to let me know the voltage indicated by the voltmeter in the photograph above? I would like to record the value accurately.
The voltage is 500 V
